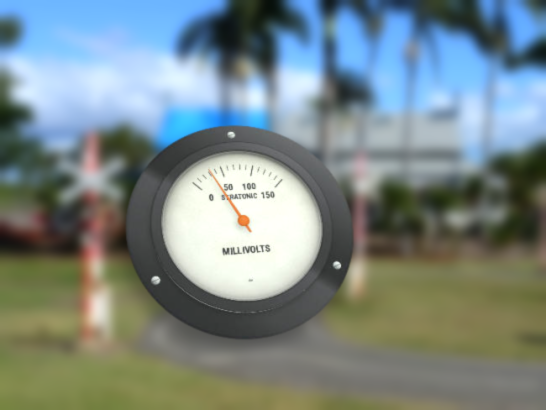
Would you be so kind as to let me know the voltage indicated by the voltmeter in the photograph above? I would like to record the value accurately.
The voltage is 30 mV
